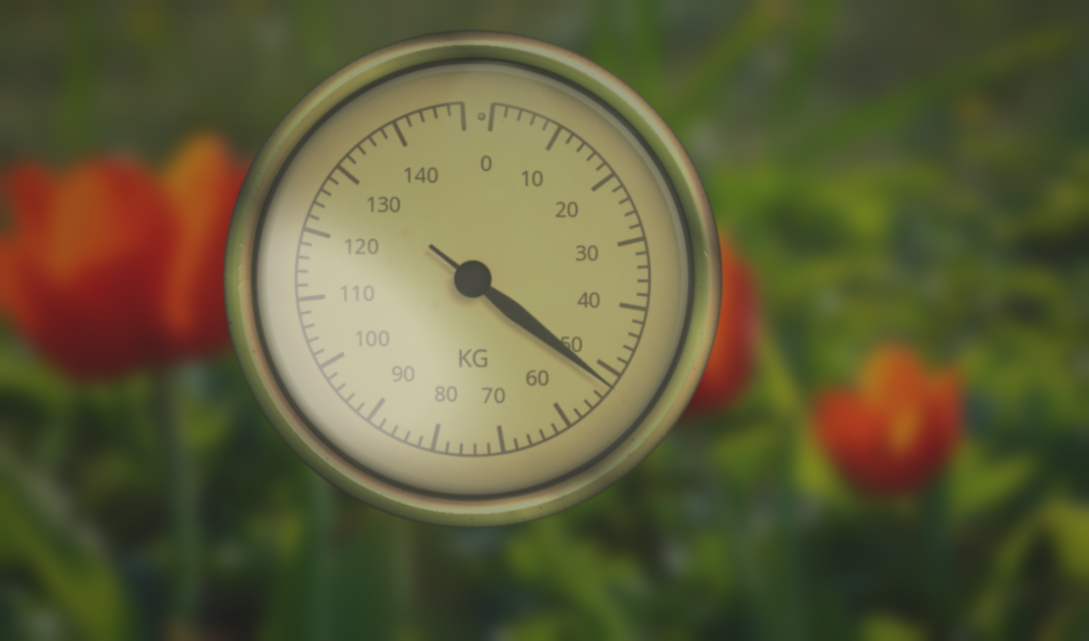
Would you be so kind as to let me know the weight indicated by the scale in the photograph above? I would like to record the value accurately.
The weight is 52 kg
